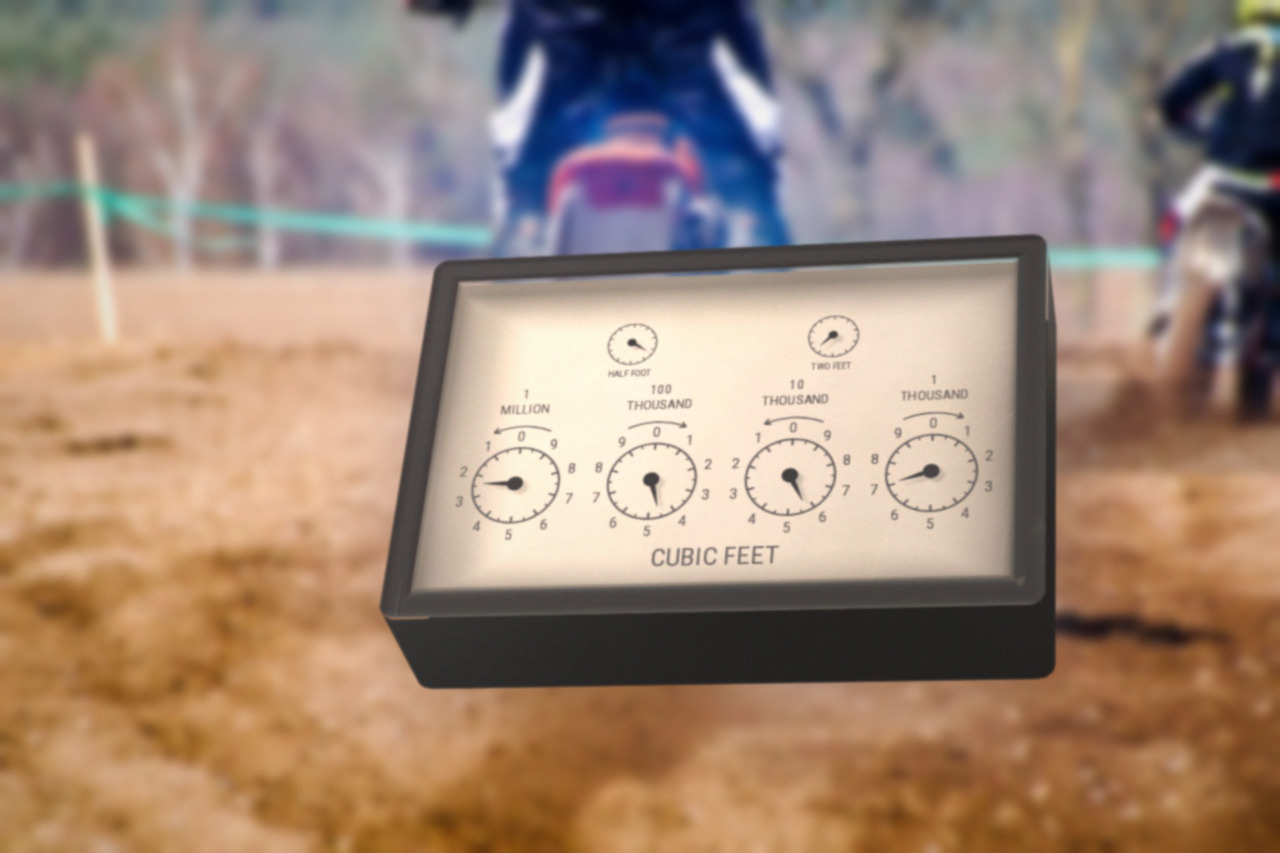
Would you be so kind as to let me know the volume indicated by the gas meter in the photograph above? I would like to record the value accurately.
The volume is 245700 ft³
